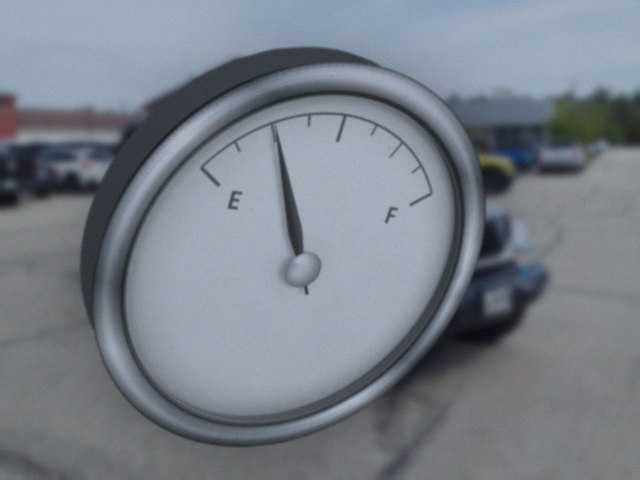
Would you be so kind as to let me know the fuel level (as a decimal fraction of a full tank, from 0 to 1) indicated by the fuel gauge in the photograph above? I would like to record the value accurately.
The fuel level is 0.25
